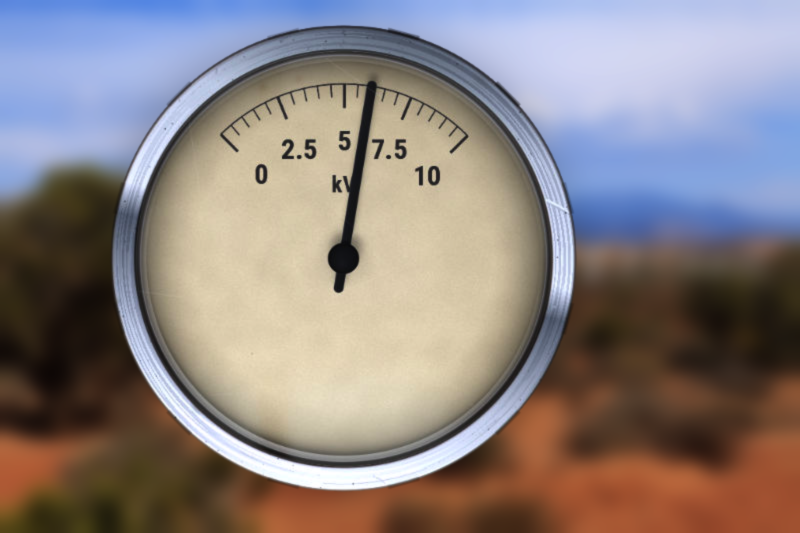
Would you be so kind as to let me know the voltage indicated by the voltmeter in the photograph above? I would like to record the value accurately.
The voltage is 6 kV
